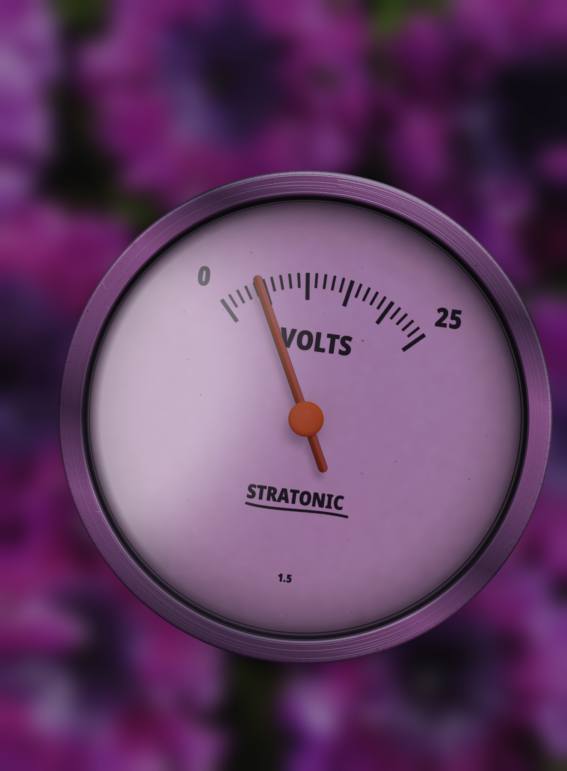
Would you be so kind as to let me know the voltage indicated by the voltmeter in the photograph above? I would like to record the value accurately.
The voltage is 4.5 V
